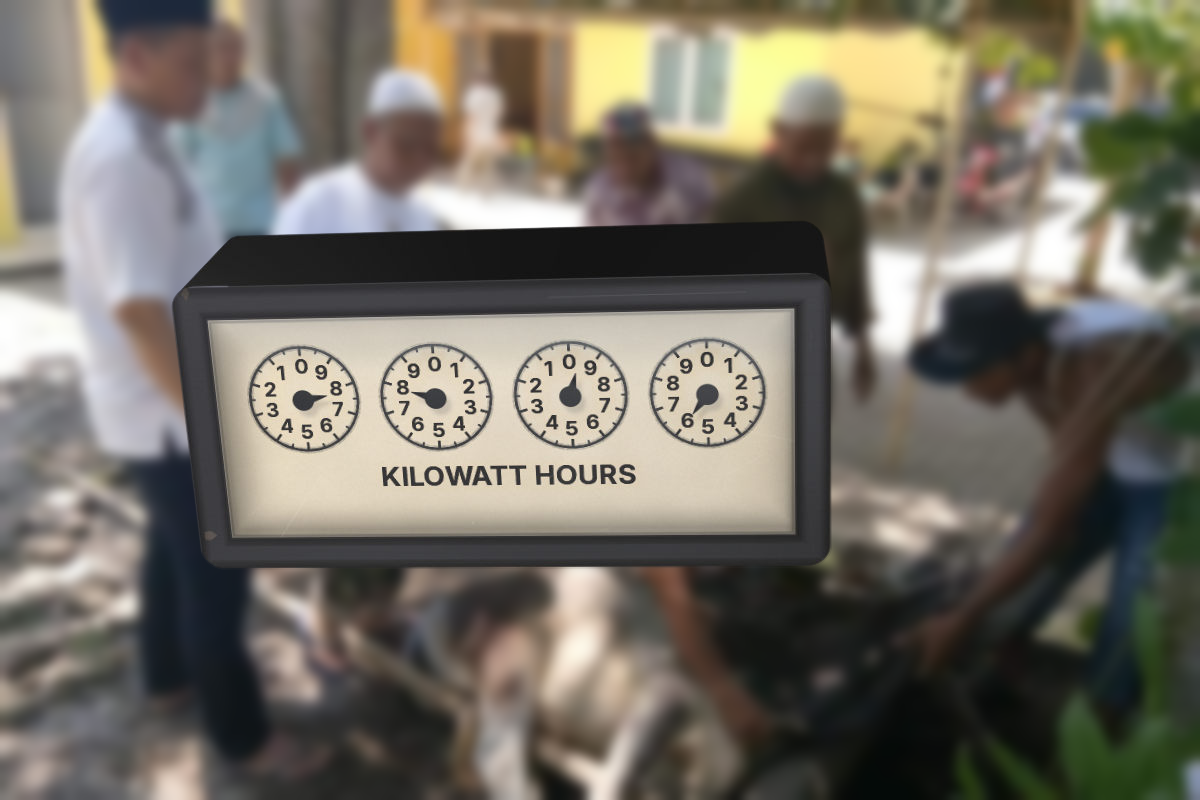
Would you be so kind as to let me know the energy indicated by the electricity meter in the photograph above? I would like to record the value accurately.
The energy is 7796 kWh
